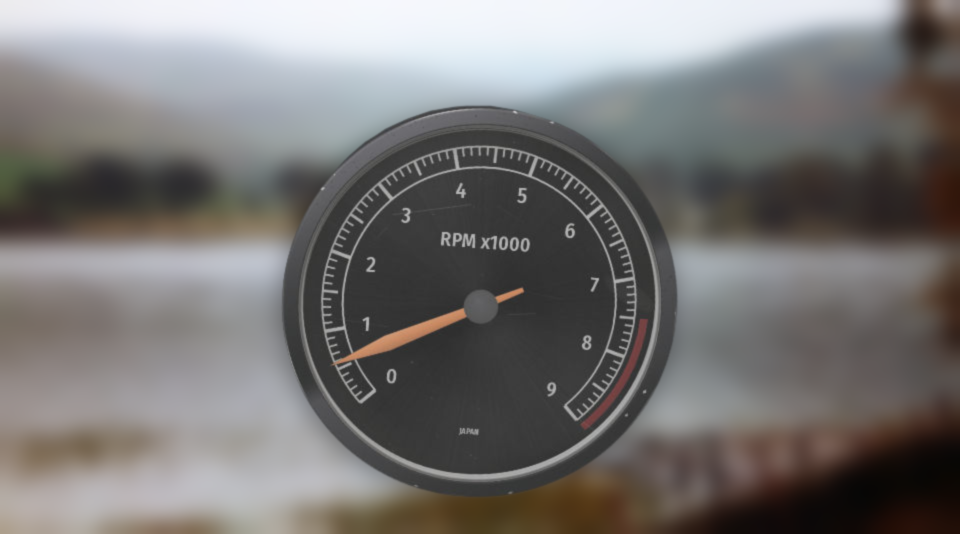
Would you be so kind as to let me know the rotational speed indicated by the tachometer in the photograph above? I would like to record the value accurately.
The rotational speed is 600 rpm
